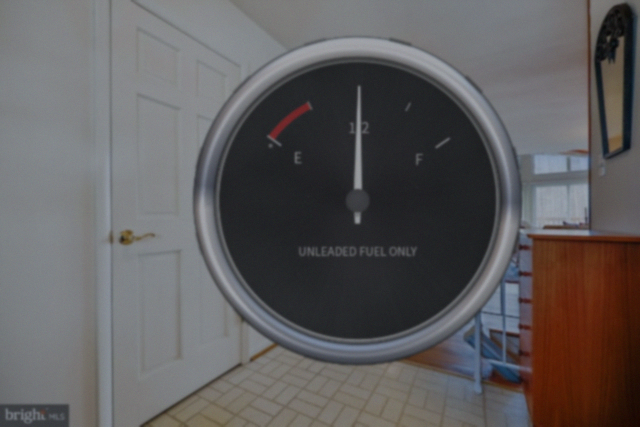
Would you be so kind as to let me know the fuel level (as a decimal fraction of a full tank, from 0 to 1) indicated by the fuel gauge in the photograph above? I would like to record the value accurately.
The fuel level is 0.5
